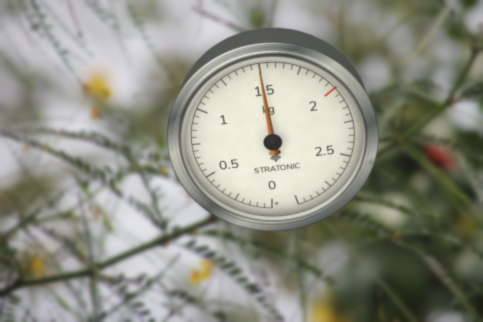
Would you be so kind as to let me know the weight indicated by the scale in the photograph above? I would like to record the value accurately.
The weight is 1.5 kg
